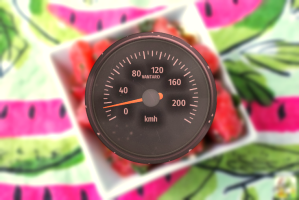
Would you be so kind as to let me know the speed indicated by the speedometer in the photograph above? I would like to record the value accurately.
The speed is 15 km/h
